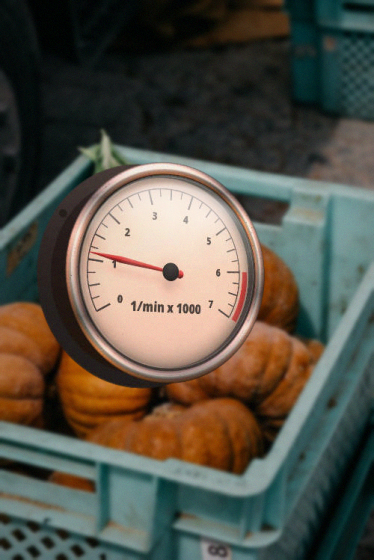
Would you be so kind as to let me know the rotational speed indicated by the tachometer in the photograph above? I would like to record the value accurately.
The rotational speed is 1125 rpm
